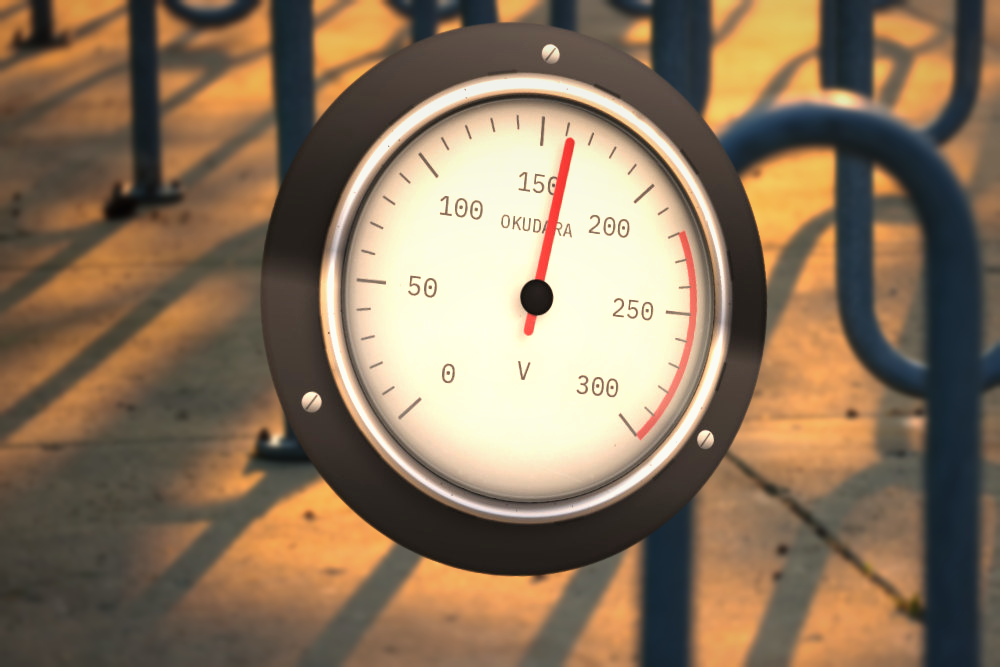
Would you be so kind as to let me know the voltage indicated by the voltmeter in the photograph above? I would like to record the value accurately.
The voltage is 160 V
